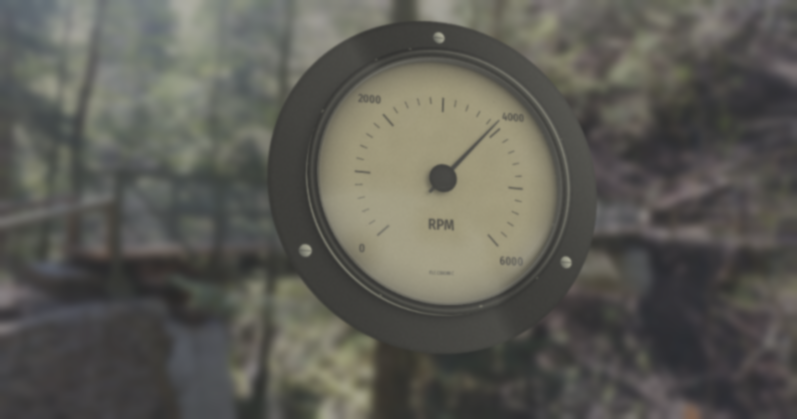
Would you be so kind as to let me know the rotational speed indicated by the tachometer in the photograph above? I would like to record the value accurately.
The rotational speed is 3900 rpm
